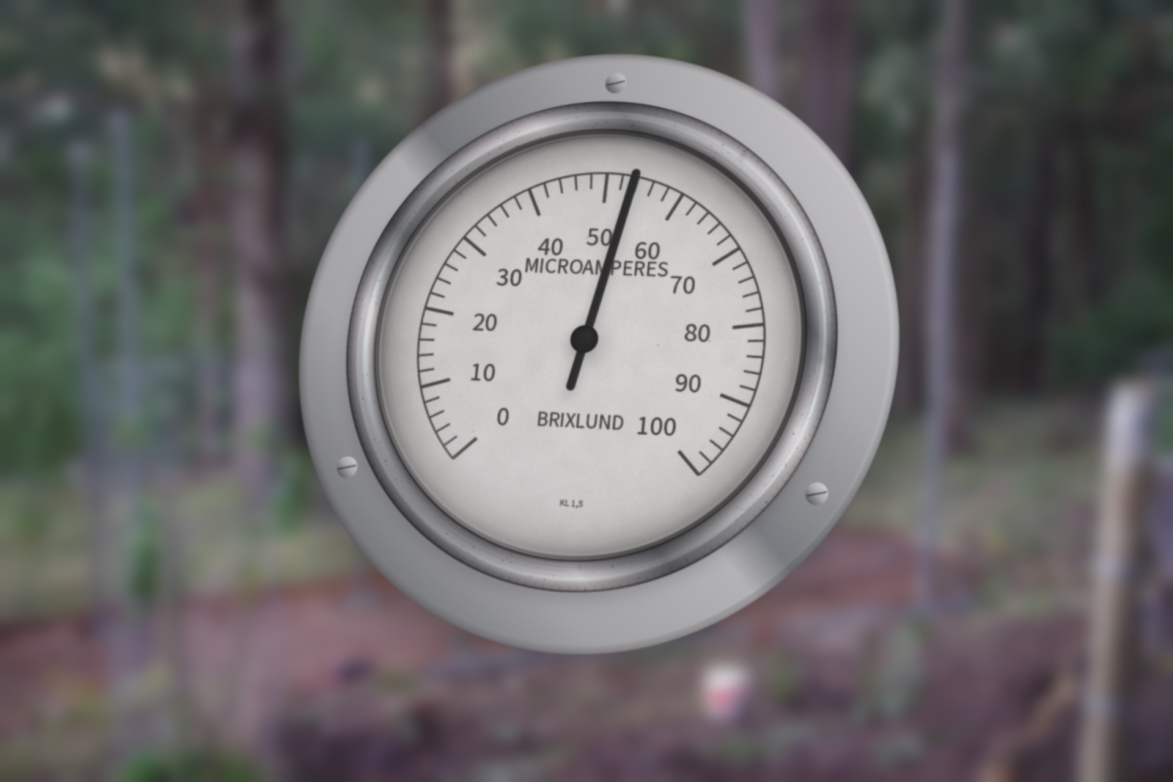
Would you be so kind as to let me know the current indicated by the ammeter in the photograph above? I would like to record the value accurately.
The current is 54 µA
